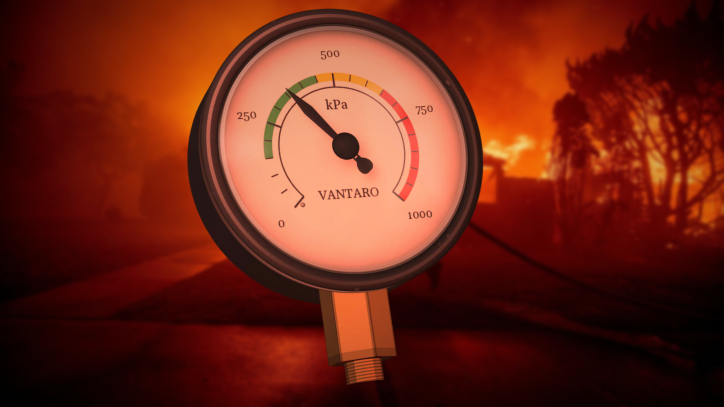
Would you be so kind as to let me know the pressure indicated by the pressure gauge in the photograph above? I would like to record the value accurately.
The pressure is 350 kPa
